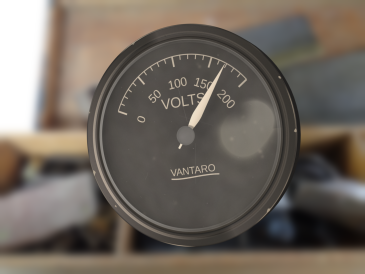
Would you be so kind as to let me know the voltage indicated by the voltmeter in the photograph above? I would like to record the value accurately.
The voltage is 170 V
